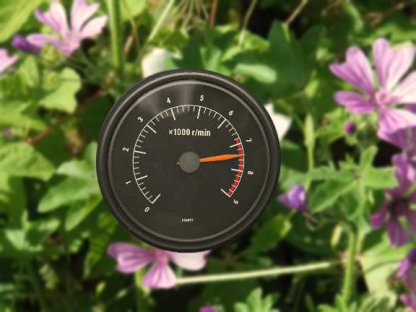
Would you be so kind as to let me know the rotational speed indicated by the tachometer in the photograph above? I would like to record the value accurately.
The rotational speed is 7400 rpm
